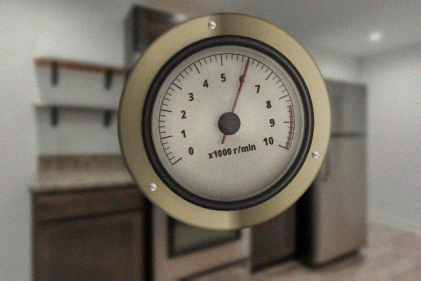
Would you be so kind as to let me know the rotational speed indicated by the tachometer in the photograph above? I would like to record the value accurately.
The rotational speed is 6000 rpm
